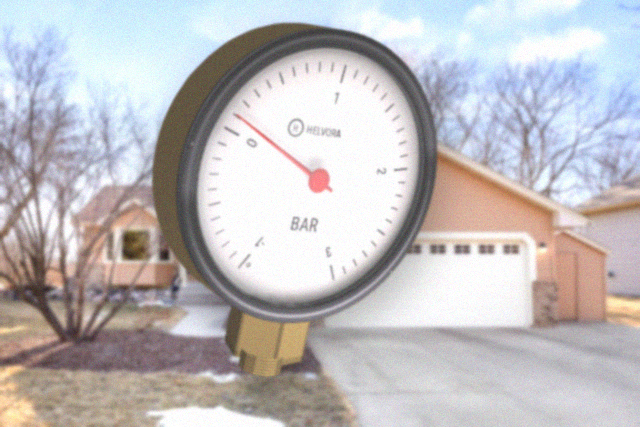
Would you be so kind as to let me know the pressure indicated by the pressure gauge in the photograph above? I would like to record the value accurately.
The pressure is 0.1 bar
